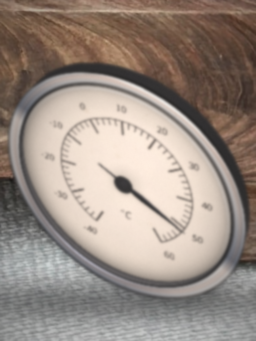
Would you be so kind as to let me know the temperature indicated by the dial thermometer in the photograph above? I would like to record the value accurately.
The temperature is 50 °C
